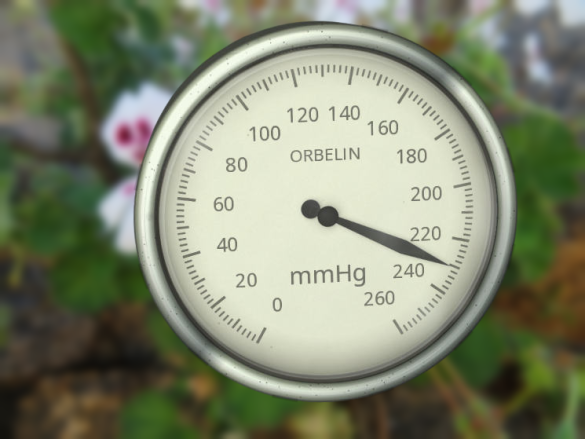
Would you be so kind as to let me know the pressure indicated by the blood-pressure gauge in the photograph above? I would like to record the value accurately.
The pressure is 230 mmHg
